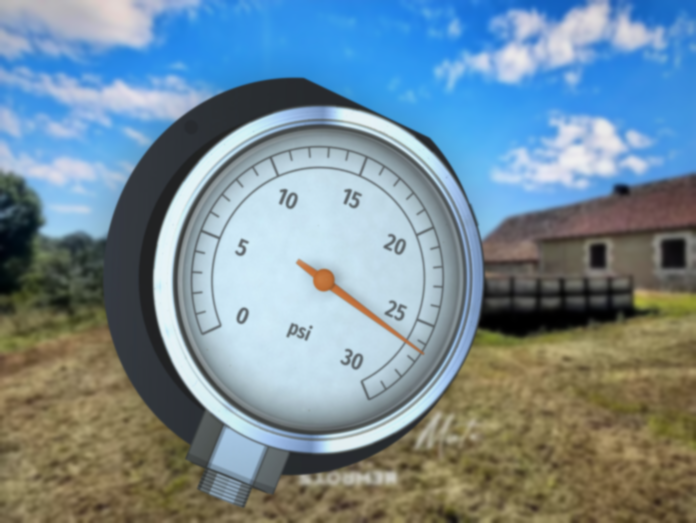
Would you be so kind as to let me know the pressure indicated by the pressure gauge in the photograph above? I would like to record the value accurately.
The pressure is 26.5 psi
